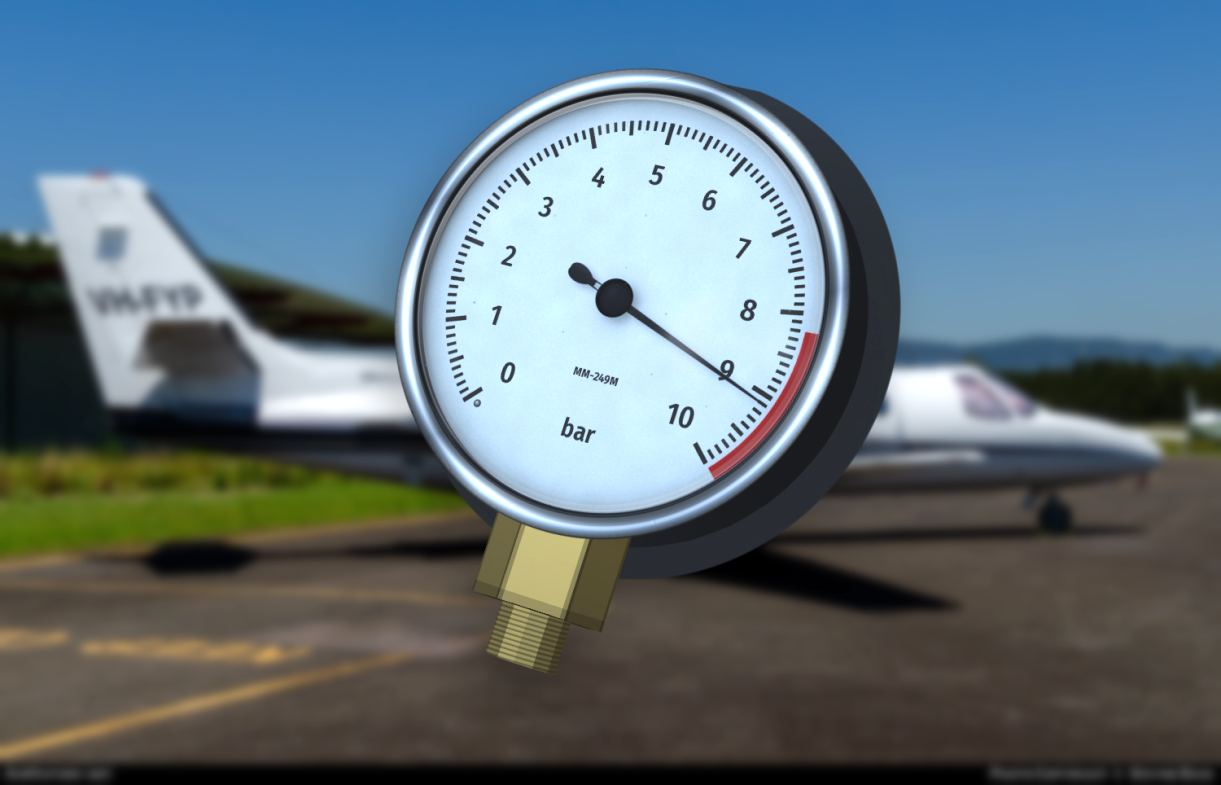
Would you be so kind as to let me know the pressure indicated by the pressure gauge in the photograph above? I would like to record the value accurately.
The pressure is 9.1 bar
